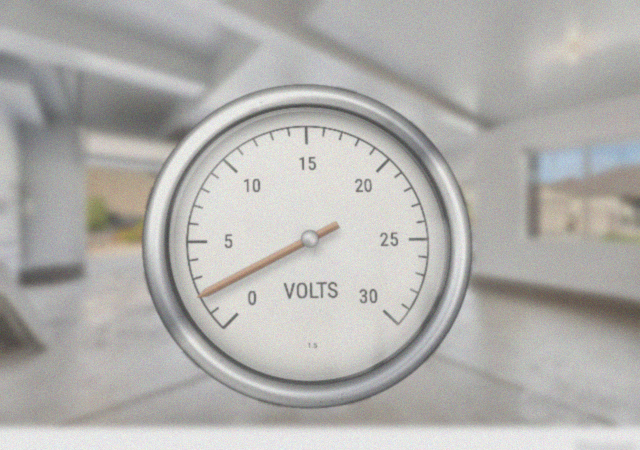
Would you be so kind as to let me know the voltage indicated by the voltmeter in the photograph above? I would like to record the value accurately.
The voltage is 2 V
